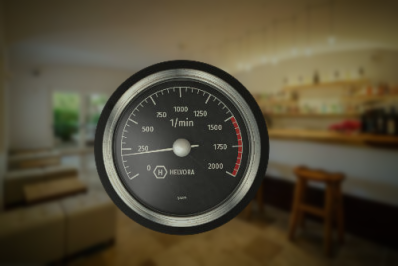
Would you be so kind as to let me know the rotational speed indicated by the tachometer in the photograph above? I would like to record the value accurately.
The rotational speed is 200 rpm
